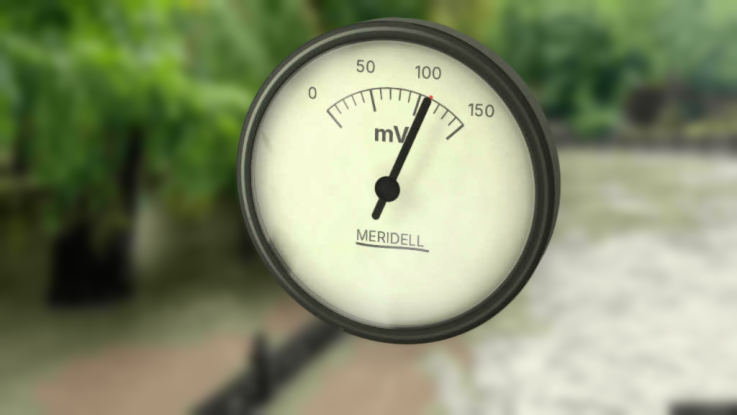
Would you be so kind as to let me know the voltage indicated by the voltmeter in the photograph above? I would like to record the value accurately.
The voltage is 110 mV
